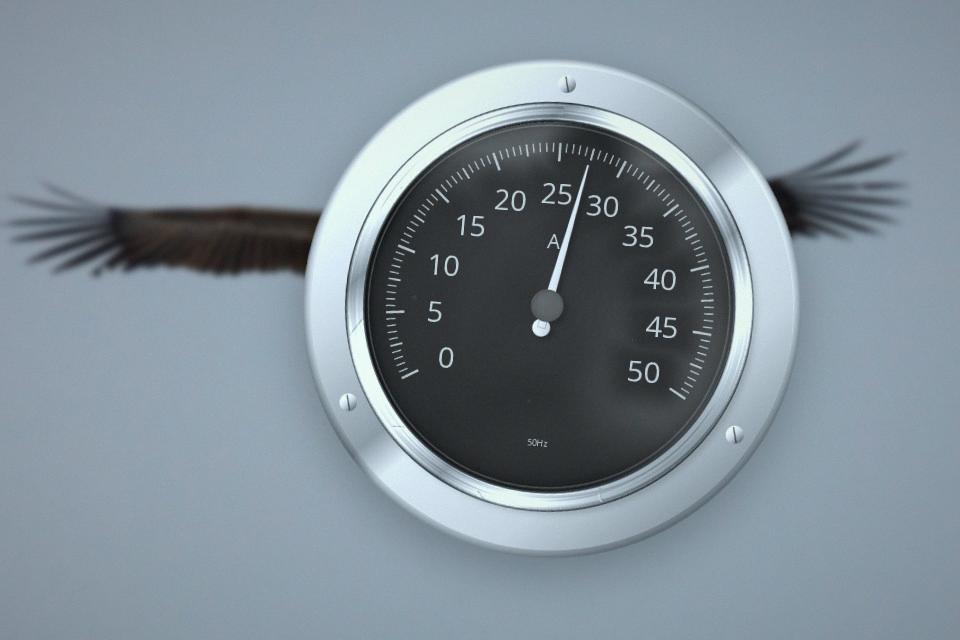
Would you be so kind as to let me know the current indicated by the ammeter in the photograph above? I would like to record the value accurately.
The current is 27.5 A
